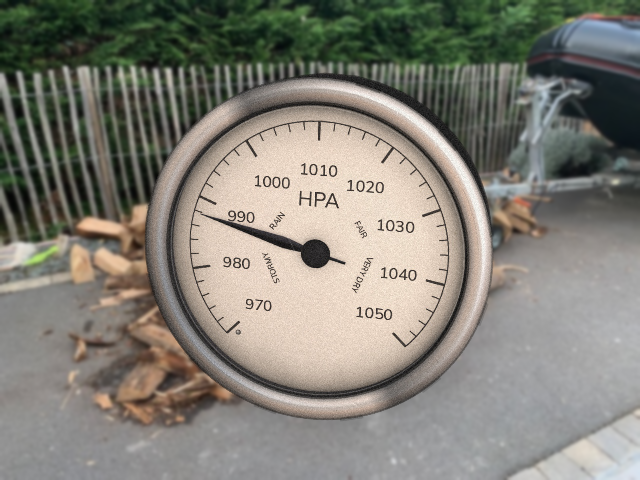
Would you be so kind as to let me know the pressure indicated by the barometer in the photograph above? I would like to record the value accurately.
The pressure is 988 hPa
